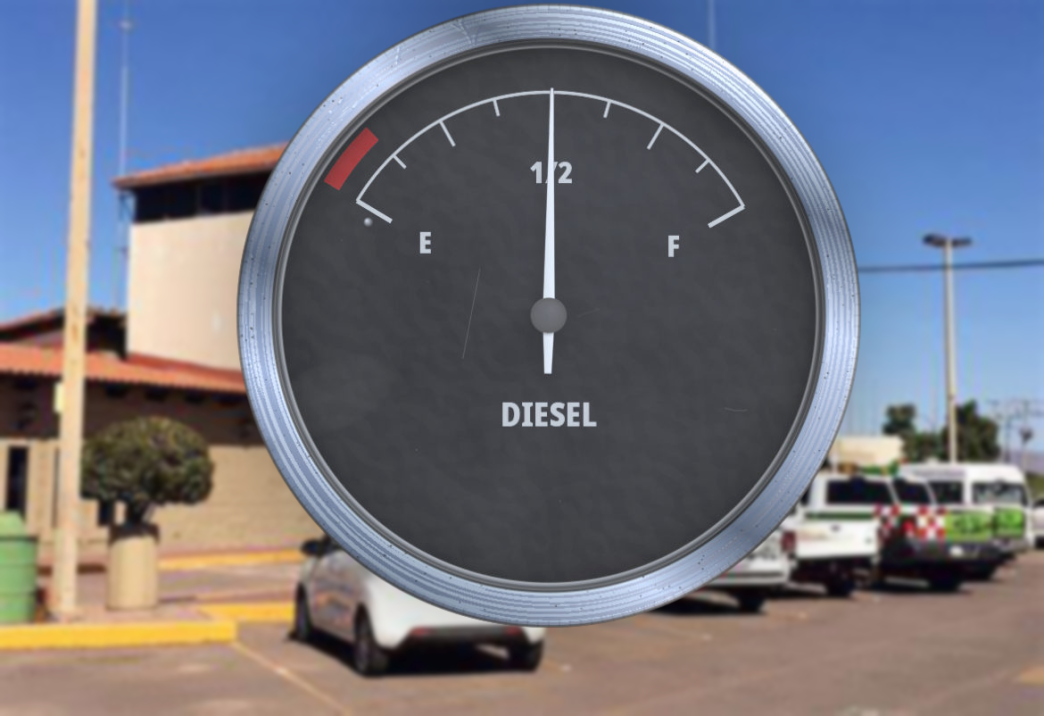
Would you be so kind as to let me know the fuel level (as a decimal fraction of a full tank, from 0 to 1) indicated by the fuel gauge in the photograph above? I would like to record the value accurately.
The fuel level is 0.5
